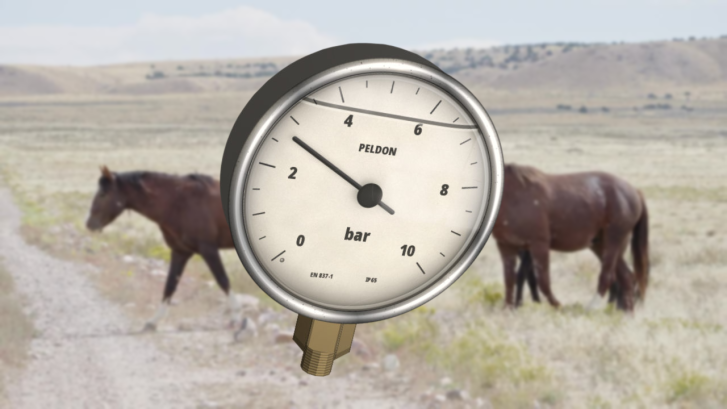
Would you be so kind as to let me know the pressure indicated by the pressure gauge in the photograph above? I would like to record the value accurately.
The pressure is 2.75 bar
